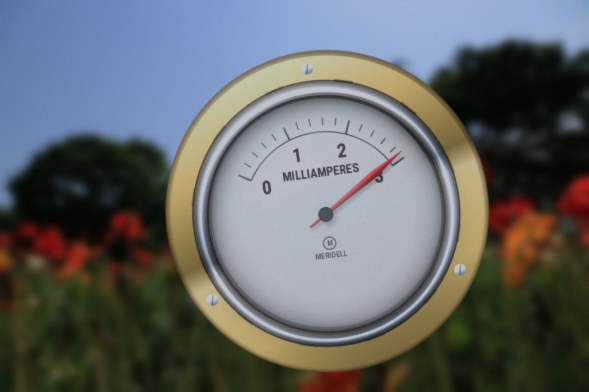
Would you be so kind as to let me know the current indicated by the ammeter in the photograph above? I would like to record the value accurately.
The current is 2.9 mA
